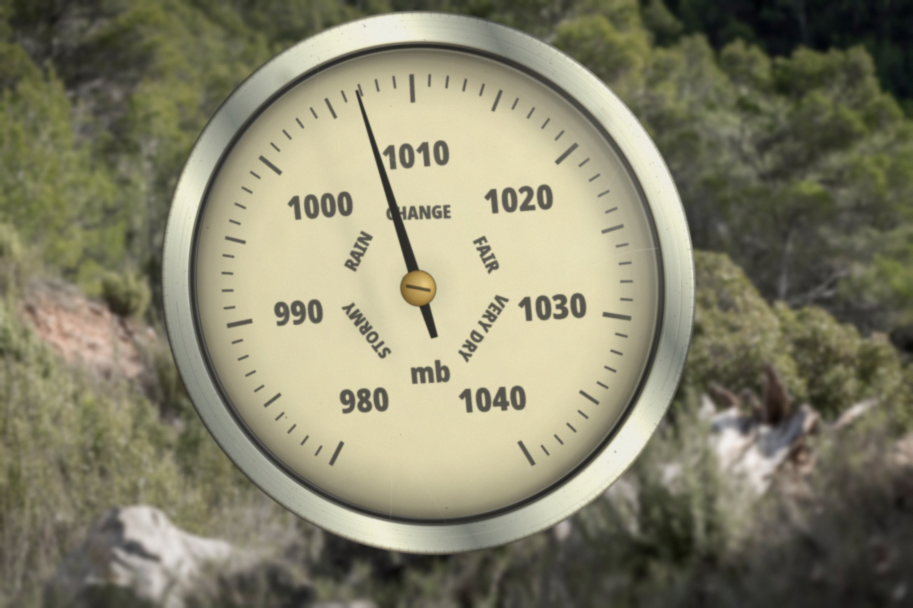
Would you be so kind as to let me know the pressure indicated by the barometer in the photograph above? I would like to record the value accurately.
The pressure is 1007 mbar
